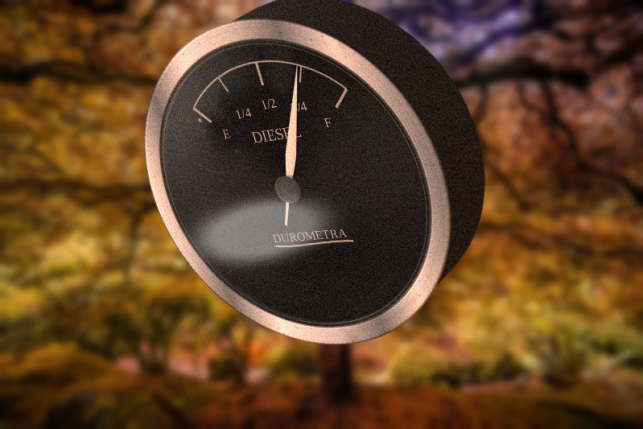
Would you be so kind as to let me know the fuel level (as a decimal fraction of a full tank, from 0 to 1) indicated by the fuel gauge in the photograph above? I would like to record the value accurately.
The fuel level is 0.75
